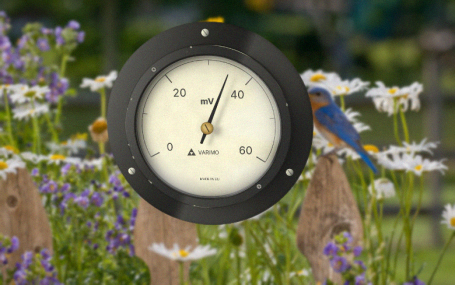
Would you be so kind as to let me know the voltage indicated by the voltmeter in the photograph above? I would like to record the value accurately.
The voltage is 35 mV
